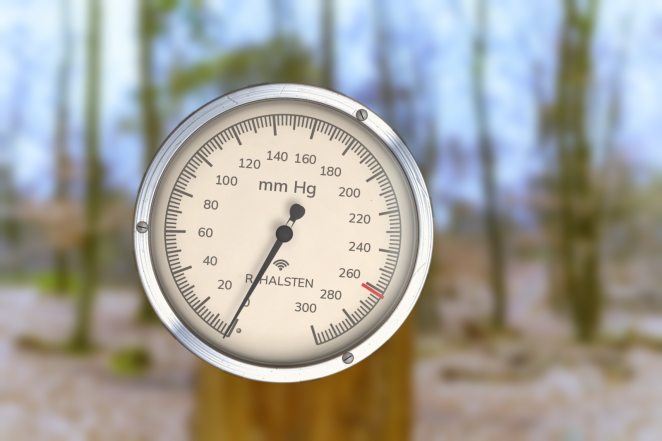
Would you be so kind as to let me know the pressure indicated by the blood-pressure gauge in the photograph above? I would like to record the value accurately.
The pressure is 2 mmHg
